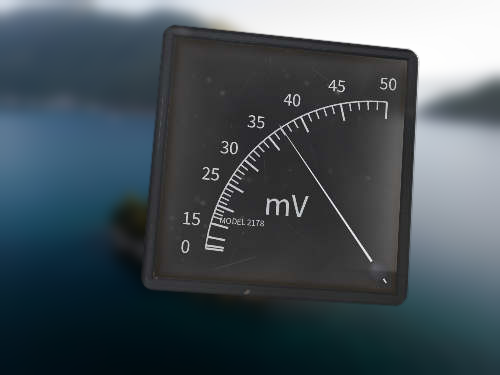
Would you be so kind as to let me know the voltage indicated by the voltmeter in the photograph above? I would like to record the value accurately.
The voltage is 37 mV
